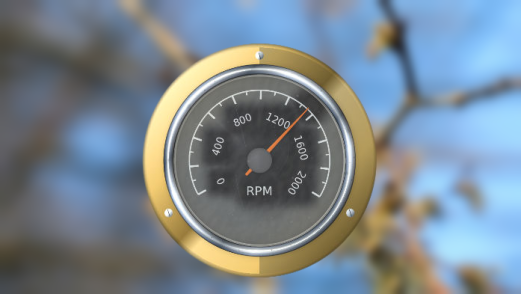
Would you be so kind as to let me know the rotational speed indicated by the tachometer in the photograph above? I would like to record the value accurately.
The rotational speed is 1350 rpm
